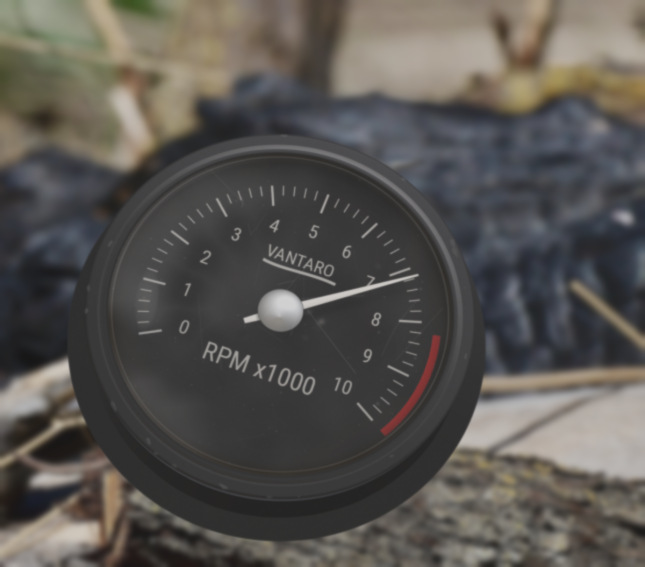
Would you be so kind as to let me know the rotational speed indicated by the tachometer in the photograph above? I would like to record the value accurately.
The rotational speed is 7200 rpm
